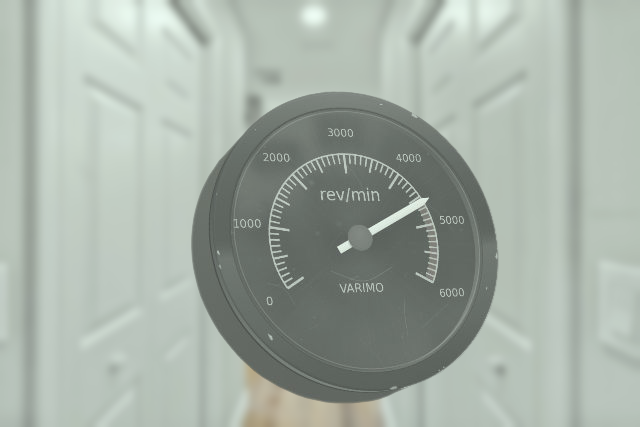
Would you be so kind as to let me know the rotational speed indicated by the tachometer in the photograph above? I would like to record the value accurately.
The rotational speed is 4600 rpm
